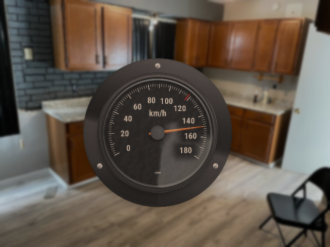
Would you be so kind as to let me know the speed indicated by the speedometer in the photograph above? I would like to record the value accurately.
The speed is 150 km/h
